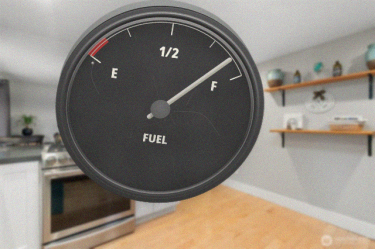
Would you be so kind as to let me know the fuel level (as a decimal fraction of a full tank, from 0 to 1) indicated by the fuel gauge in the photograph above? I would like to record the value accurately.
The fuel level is 0.875
